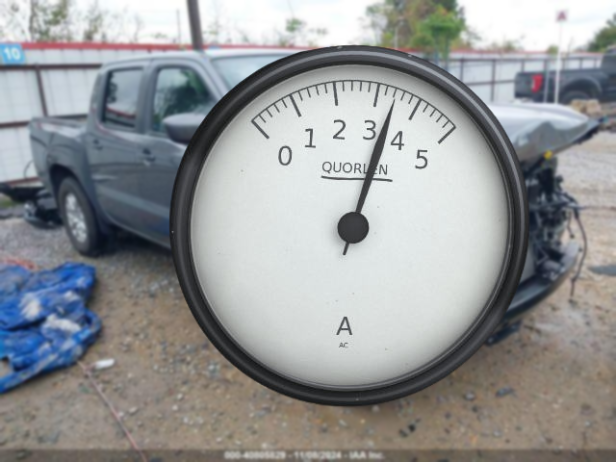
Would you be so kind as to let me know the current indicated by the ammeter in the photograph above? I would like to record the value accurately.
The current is 3.4 A
